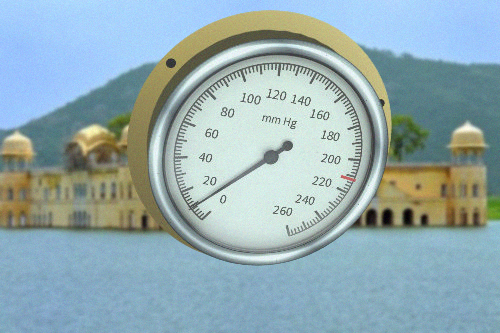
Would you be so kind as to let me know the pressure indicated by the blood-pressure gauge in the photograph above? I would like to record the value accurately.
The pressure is 10 mmHg
